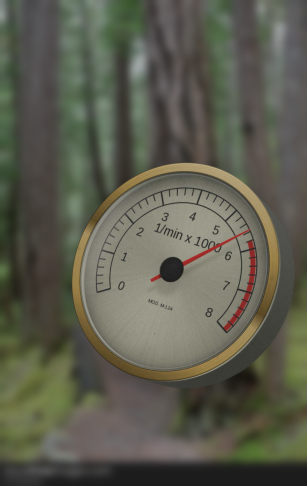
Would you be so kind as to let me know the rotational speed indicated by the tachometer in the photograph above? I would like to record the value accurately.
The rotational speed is 5600 rpm
